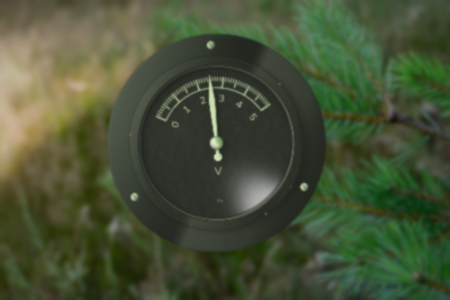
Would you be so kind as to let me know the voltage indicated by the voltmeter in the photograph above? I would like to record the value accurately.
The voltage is 2.5 V
